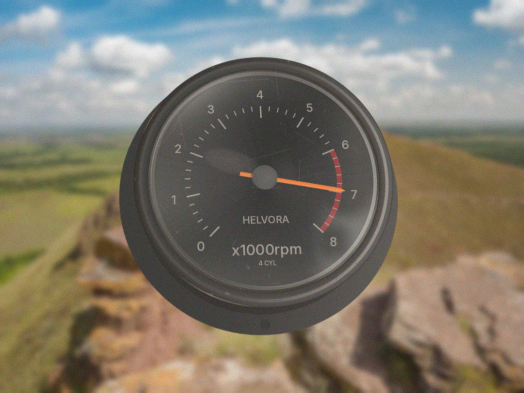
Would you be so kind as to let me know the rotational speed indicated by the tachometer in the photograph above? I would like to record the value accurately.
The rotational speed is 7000 rpm
